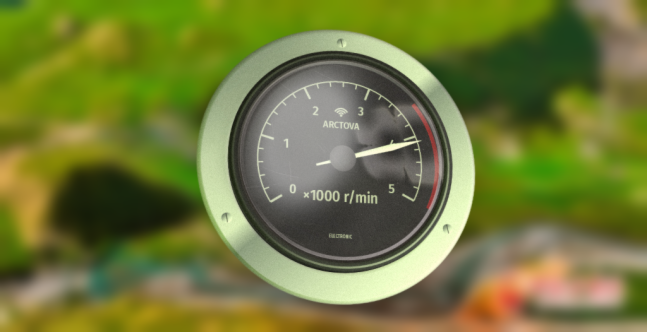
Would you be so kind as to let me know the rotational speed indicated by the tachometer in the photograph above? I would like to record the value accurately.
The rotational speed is 4100 rpm
